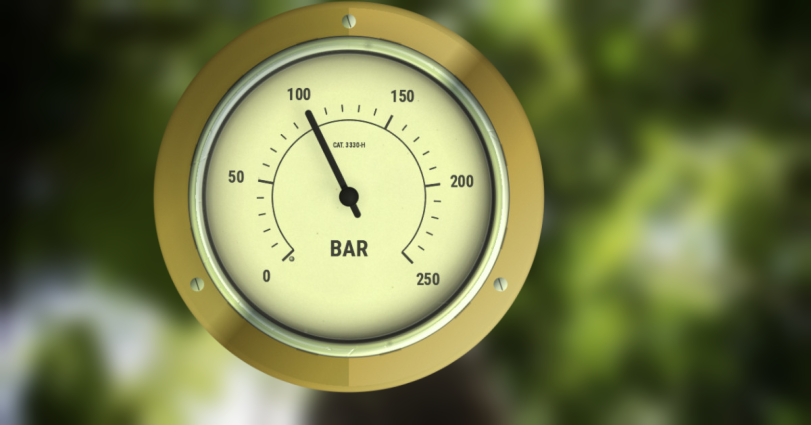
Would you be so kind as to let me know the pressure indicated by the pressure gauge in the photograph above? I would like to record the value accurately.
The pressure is 100 bar
